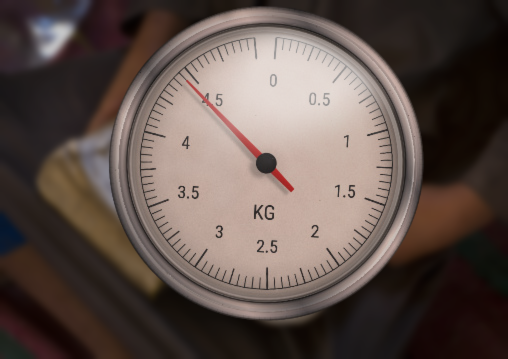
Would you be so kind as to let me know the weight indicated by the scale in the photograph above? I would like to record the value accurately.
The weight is 4.45 kg
